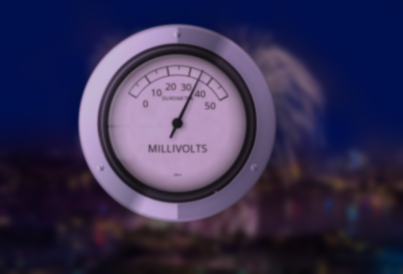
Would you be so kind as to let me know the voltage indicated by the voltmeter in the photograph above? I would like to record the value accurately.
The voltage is 35 mV
